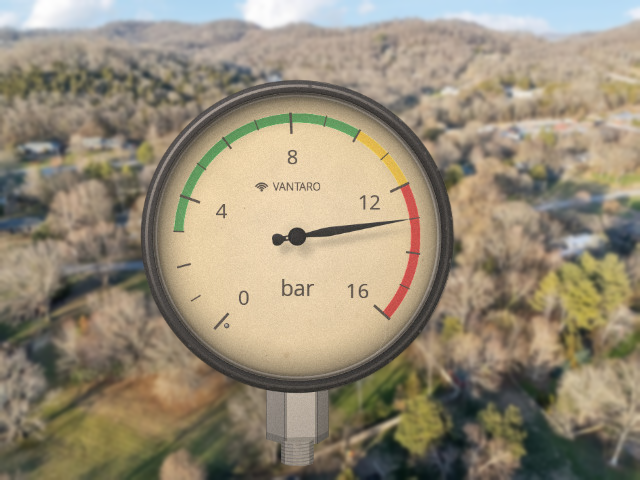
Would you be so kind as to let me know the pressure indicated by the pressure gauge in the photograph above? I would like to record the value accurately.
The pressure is 13 bar
